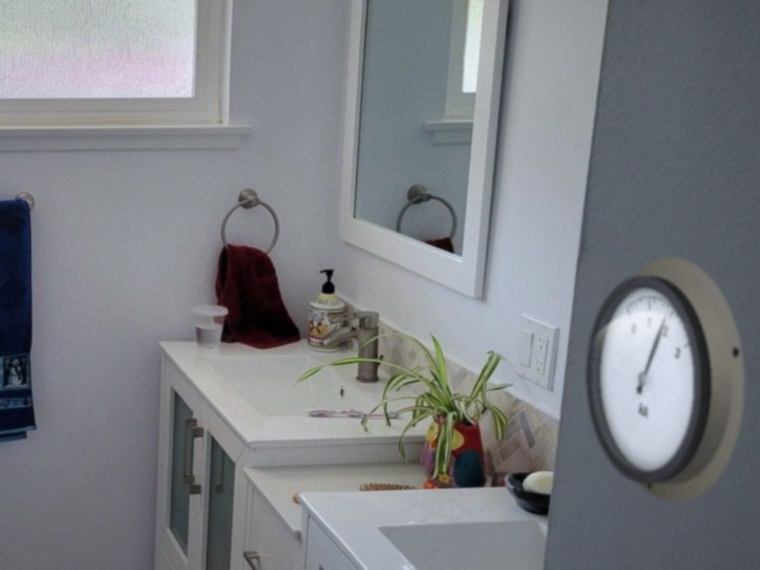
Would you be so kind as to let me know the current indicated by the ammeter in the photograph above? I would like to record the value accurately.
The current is 2 kA
